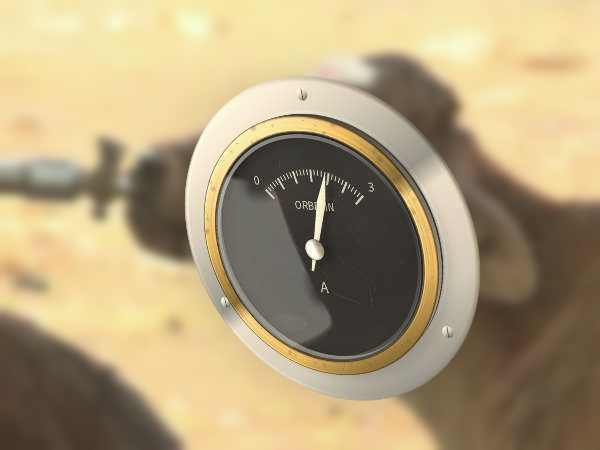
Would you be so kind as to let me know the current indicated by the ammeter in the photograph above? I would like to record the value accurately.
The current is 2 A
